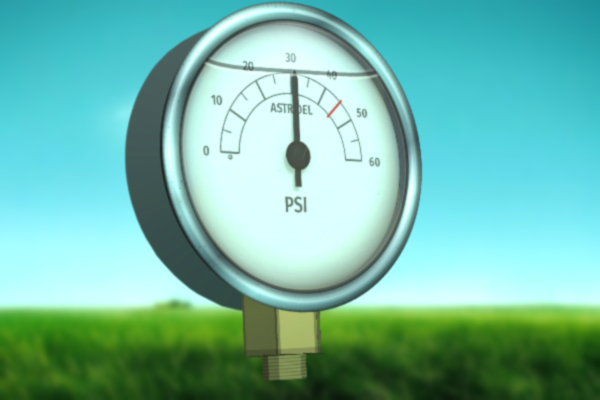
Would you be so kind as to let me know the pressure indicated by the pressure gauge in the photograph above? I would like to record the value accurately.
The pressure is 30 psi
